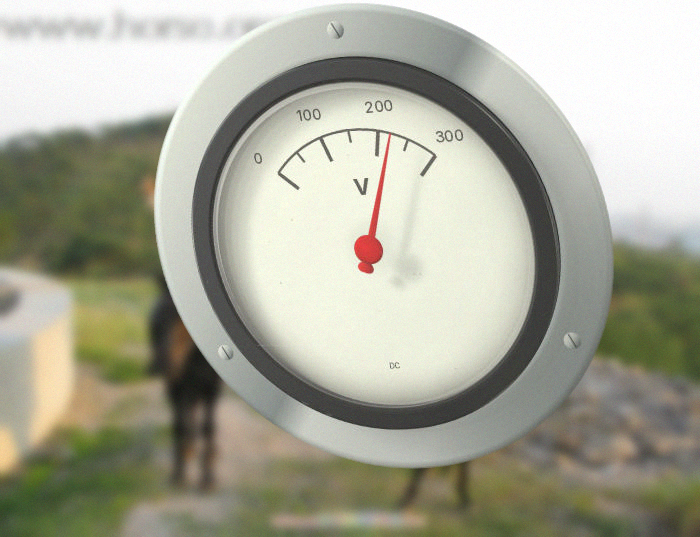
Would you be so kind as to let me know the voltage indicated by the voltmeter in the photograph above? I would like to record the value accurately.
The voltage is 225 V
